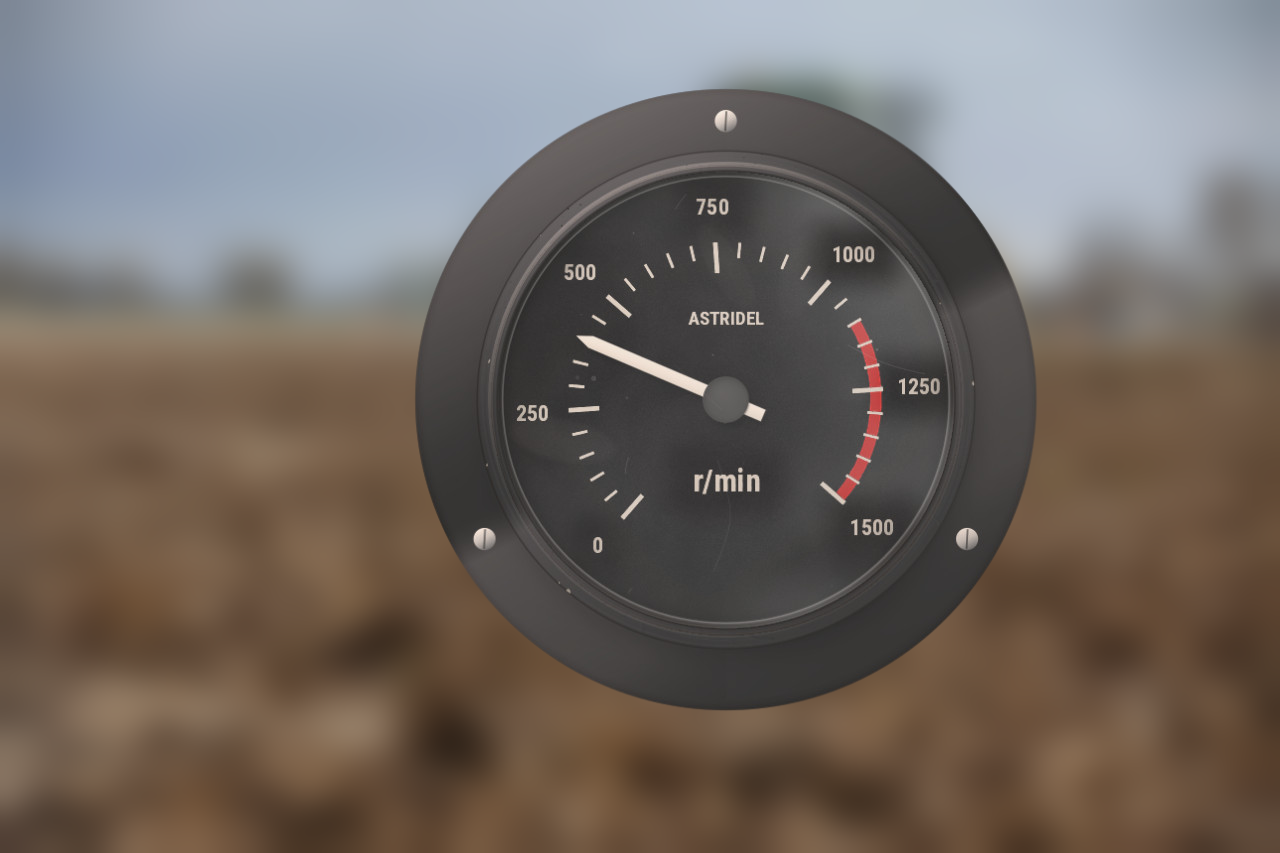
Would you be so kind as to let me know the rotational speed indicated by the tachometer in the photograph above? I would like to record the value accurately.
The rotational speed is 400 rpm
